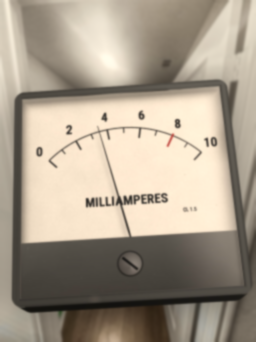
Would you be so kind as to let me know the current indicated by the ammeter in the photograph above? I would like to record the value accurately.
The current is 3.5 mA
